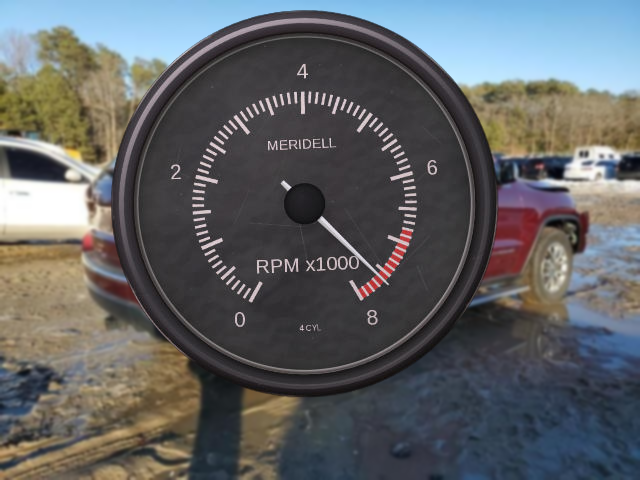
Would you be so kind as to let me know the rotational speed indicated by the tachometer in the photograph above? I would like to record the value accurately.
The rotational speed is 7600 rpm
